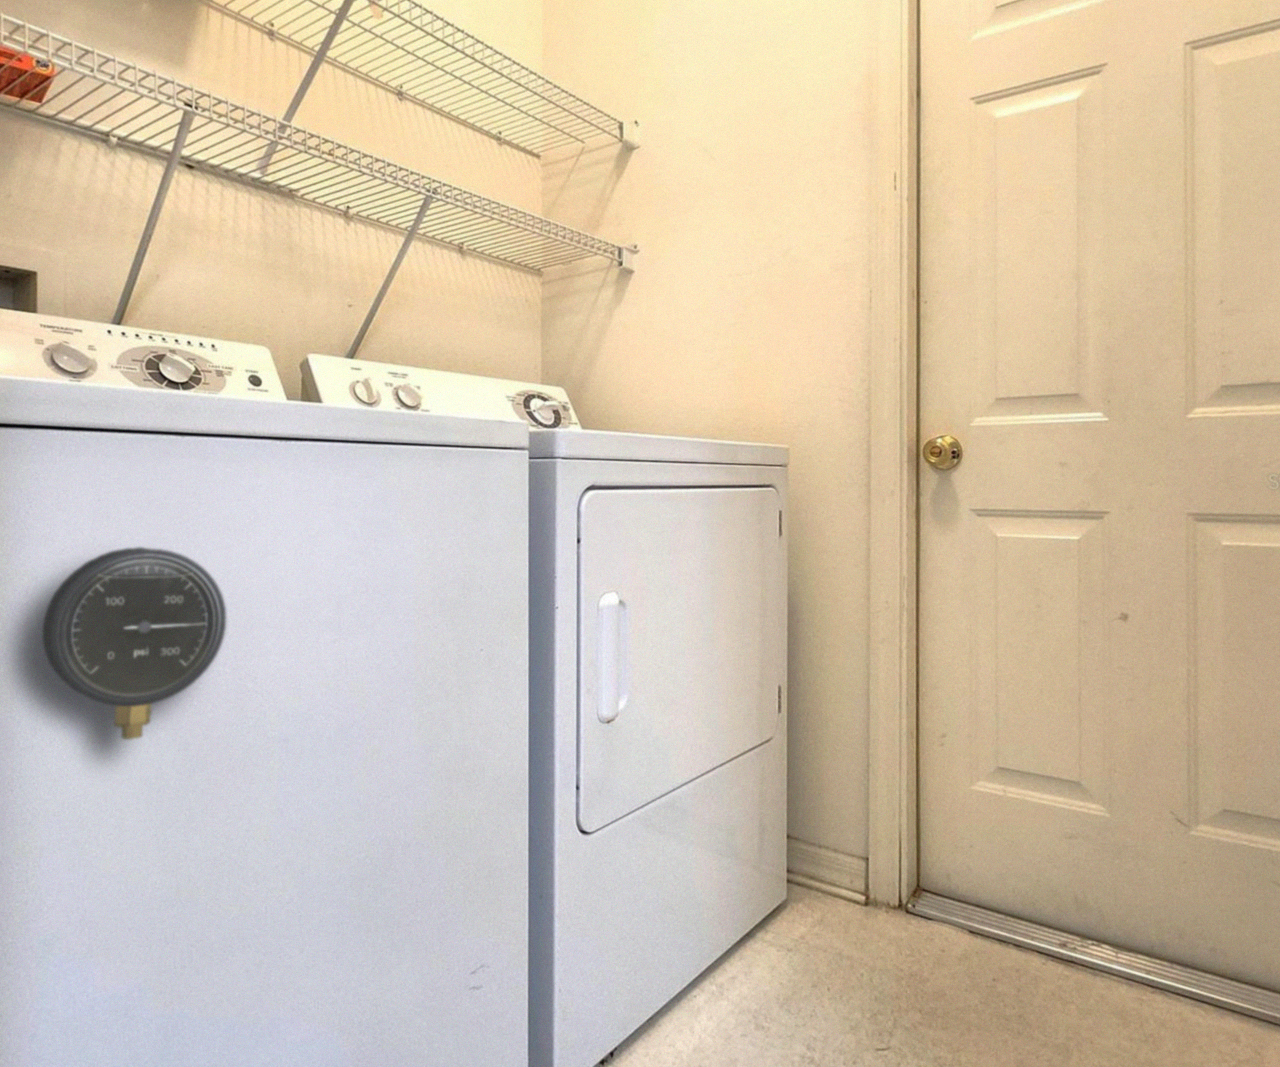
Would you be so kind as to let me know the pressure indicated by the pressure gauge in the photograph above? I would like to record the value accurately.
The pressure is 250 psi
